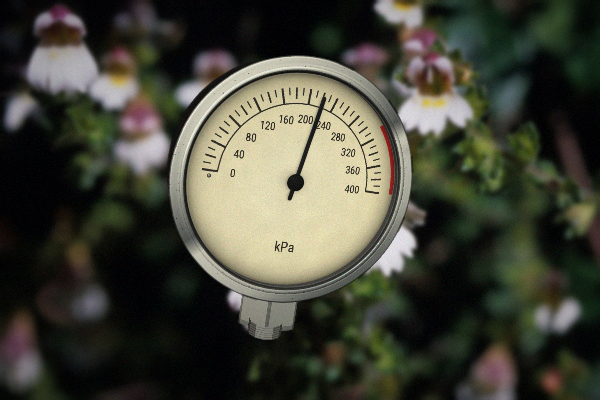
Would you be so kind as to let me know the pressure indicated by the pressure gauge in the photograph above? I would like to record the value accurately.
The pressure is 220 kPa
